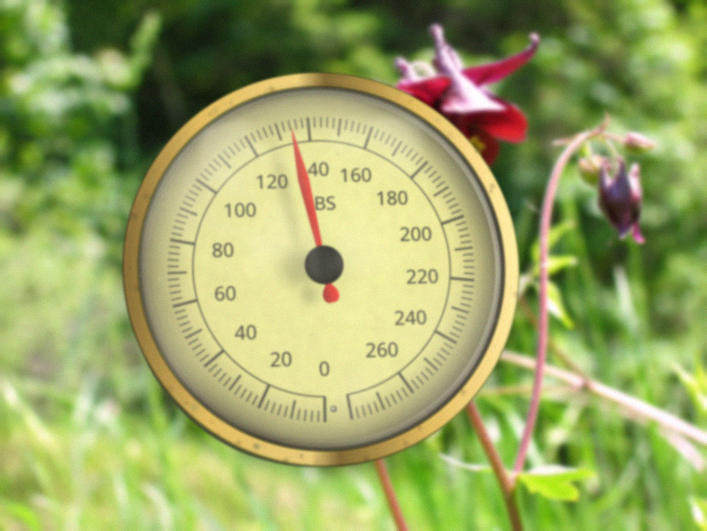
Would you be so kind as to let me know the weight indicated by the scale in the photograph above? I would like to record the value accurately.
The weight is 134 lb
